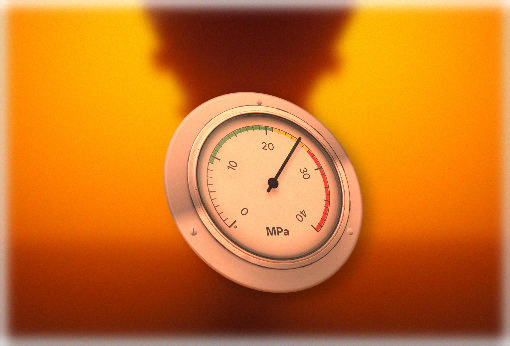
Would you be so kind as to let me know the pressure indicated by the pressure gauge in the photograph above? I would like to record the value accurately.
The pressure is 25 MPa
